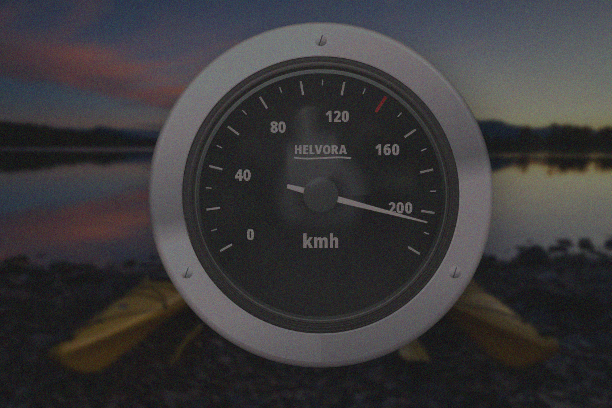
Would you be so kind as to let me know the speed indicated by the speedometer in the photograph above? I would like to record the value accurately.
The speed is 205 km/h
